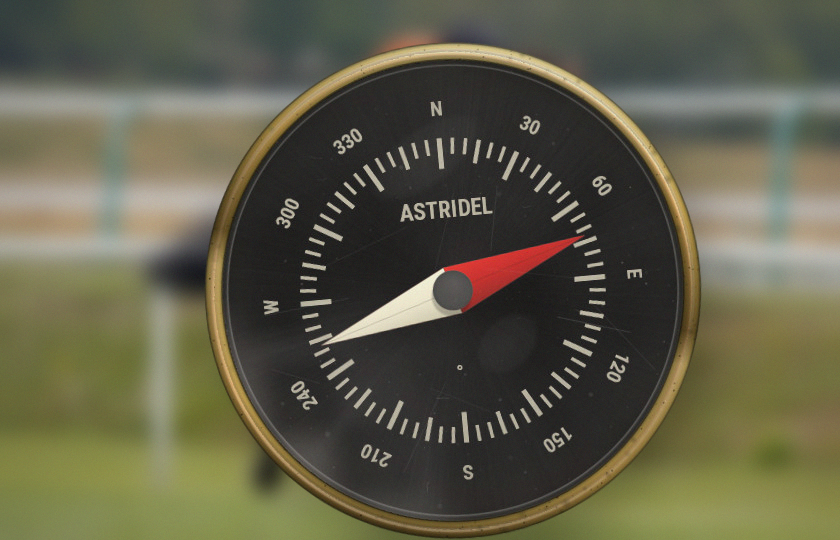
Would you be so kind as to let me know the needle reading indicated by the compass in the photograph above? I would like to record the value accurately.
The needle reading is 72.5 °
